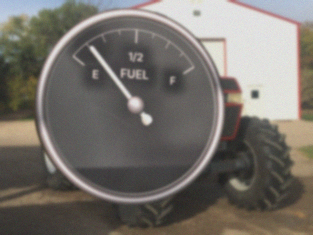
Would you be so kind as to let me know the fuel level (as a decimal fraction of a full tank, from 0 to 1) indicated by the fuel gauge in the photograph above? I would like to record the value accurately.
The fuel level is 0.125
